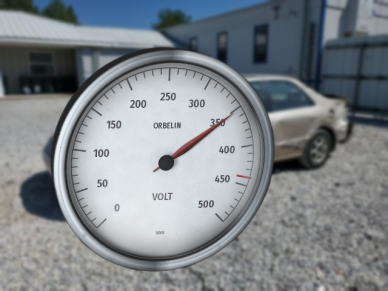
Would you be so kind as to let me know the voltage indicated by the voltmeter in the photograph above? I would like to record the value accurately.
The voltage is 350 V
